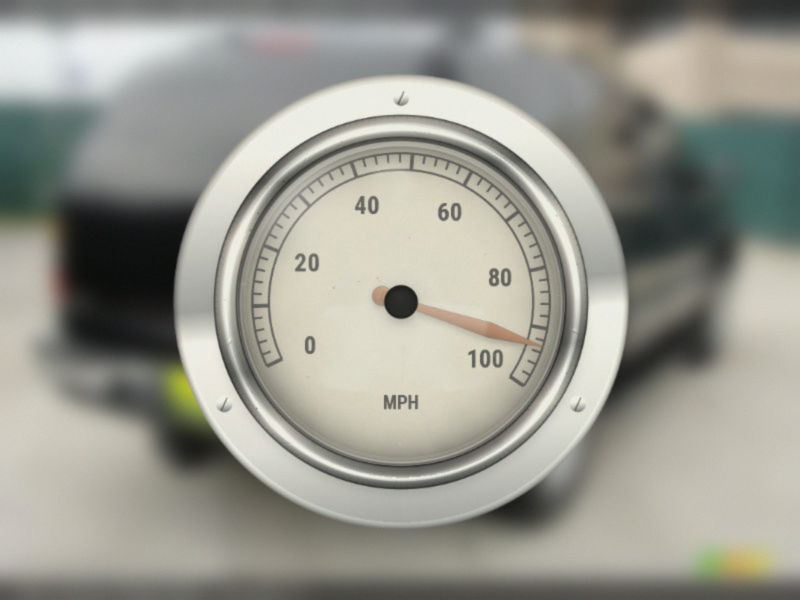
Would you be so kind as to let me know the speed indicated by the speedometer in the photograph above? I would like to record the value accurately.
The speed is 93 mph
